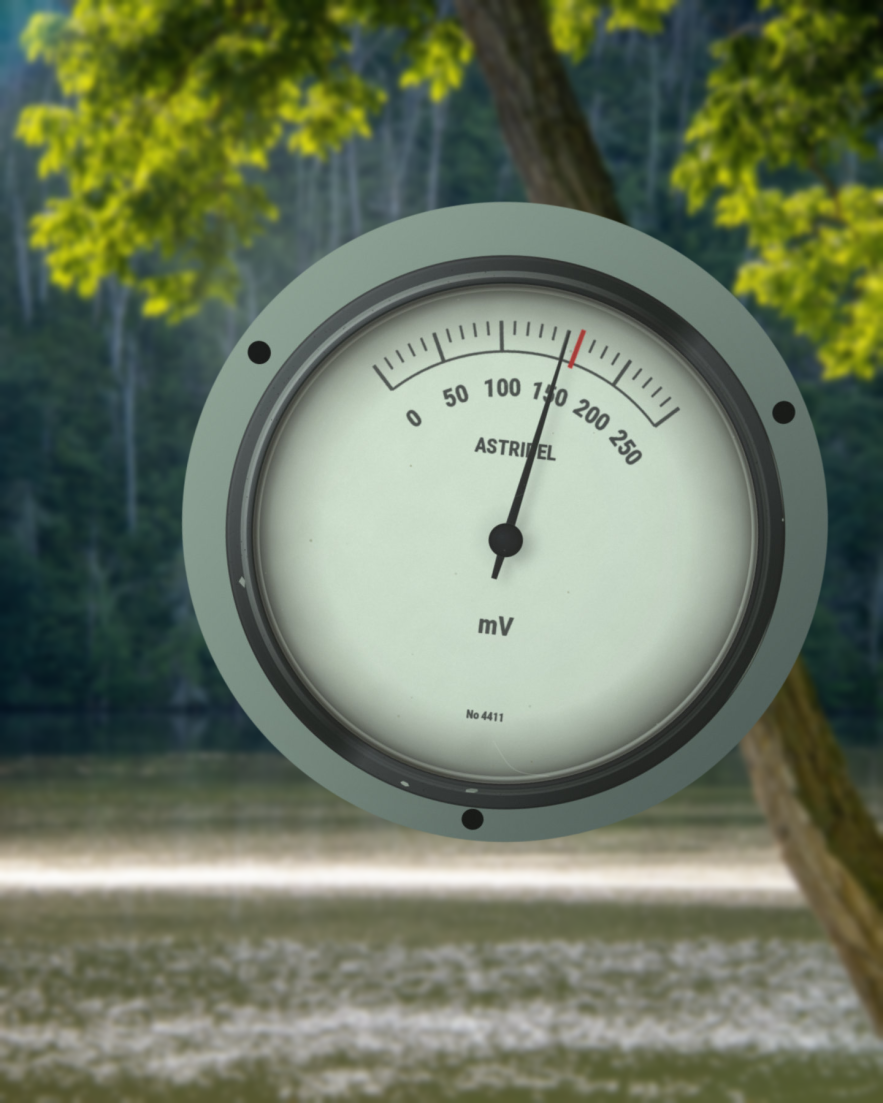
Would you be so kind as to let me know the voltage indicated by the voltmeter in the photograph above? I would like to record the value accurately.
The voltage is 150 mV
